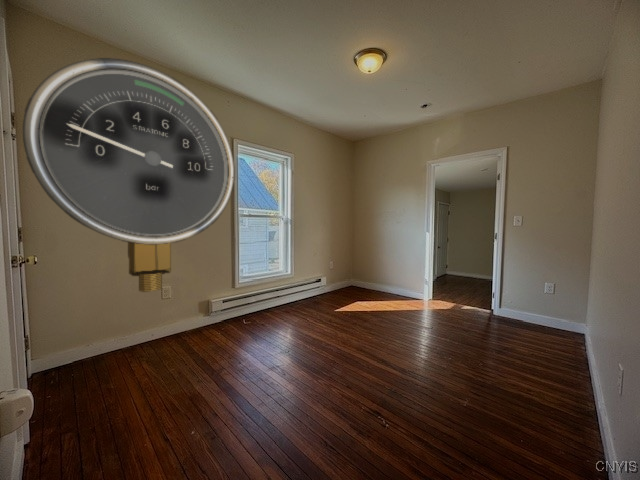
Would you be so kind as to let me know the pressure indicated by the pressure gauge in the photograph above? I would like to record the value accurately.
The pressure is 0.8 bar
